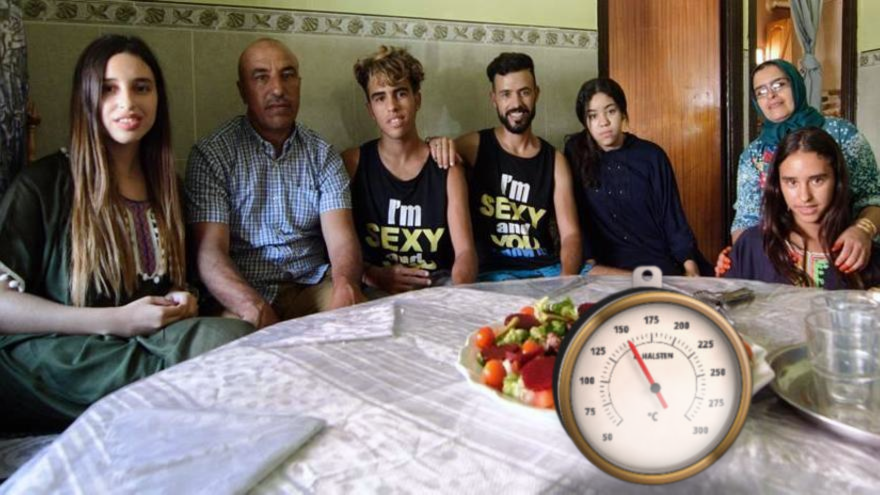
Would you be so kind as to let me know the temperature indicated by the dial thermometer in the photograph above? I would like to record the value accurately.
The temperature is 150 °C
